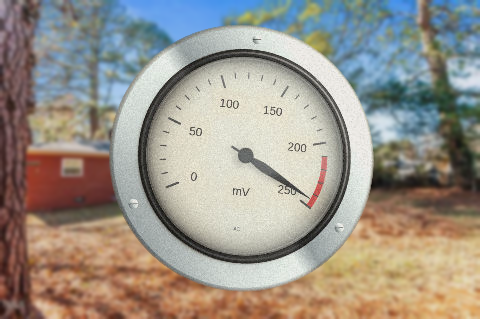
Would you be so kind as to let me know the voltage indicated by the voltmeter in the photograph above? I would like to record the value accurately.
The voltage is 245 mV
